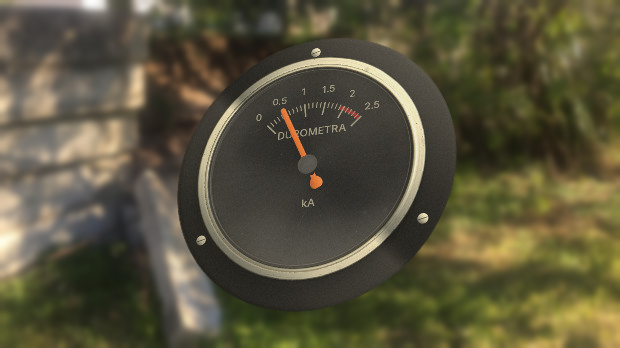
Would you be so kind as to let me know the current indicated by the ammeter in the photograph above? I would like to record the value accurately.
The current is 0.5 kA
